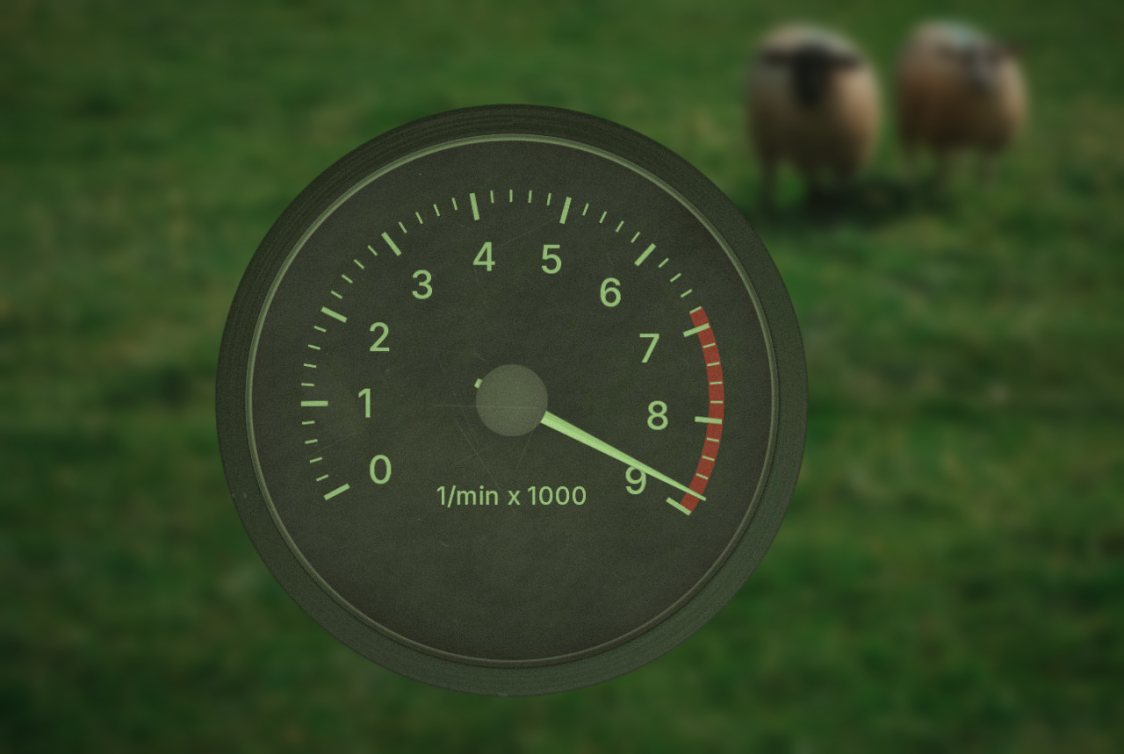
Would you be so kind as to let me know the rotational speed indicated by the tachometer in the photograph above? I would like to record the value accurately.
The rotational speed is 8800 rpm
